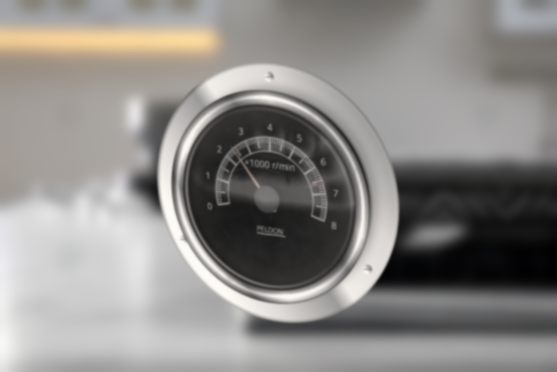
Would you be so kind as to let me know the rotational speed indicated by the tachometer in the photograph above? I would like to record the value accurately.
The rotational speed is 2500 rpm
